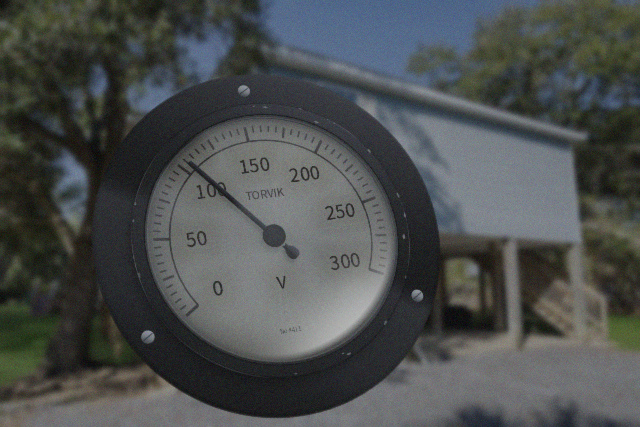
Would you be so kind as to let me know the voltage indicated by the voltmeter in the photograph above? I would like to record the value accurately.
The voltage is 105 V
